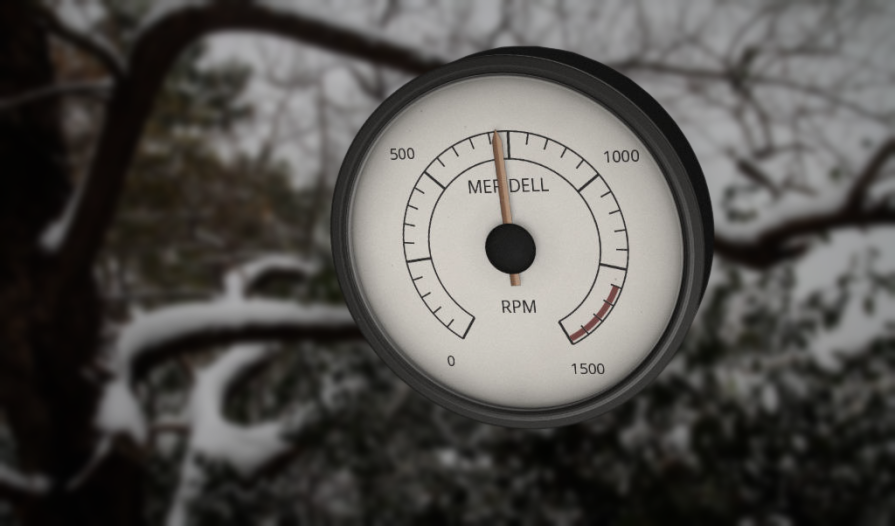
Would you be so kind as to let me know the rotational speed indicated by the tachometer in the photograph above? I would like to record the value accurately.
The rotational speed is 725 rpm
